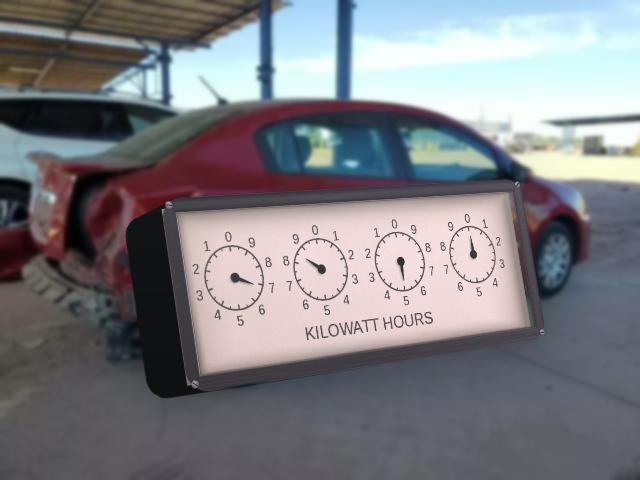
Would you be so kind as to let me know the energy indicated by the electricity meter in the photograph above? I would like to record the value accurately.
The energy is 6850 kWh
